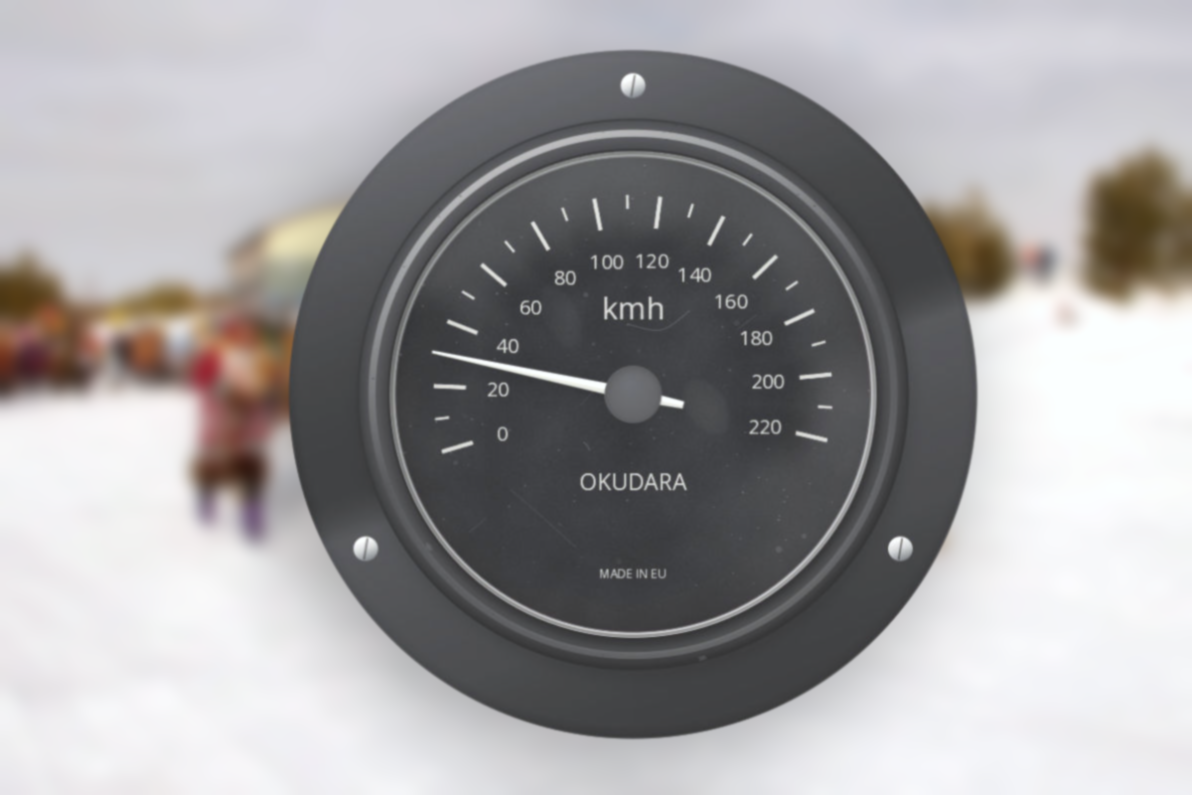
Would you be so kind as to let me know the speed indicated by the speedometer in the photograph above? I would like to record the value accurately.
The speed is 30 km/h
